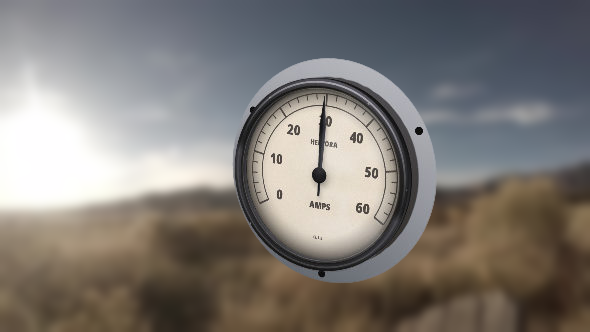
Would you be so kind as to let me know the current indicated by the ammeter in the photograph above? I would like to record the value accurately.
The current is 30 A
